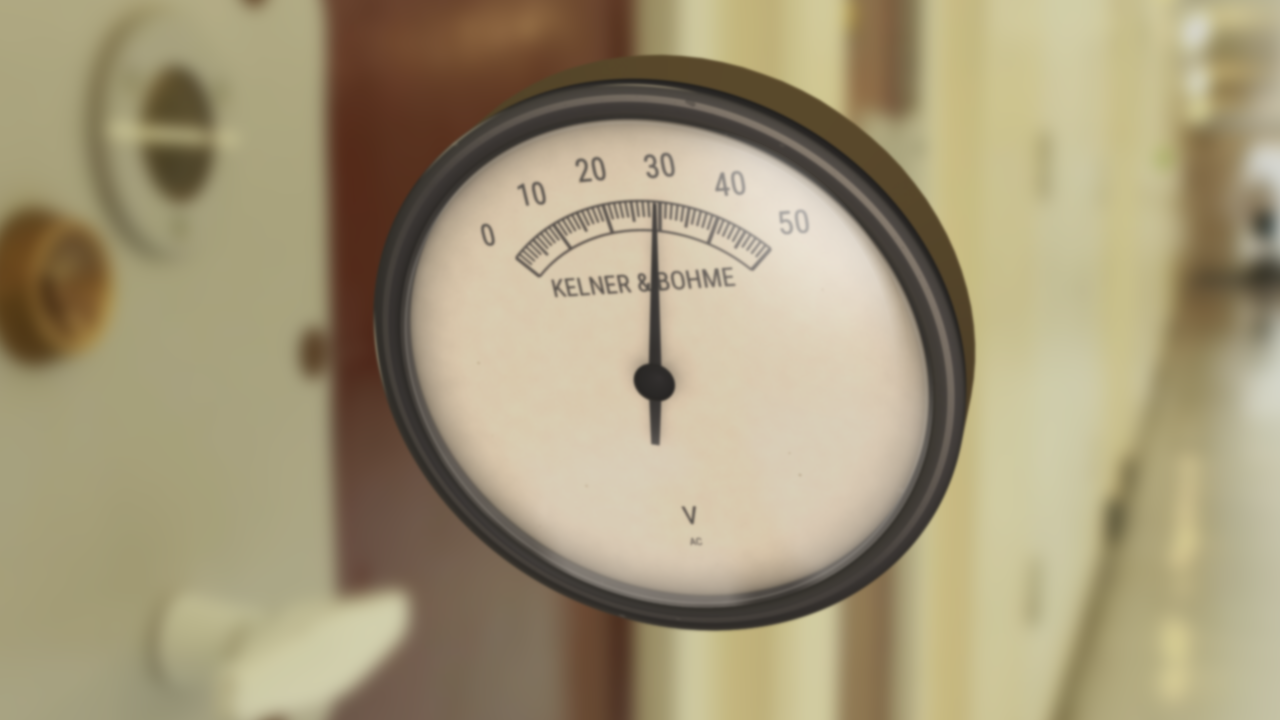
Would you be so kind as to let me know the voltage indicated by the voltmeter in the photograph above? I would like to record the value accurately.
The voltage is 30 V
